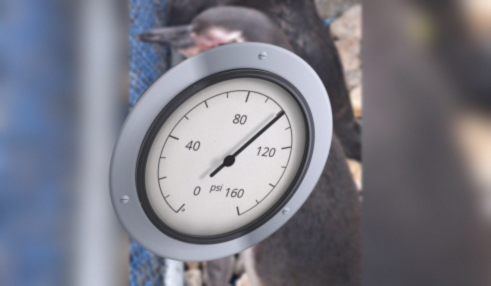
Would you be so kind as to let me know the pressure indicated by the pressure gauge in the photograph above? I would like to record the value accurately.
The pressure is 100 psi
